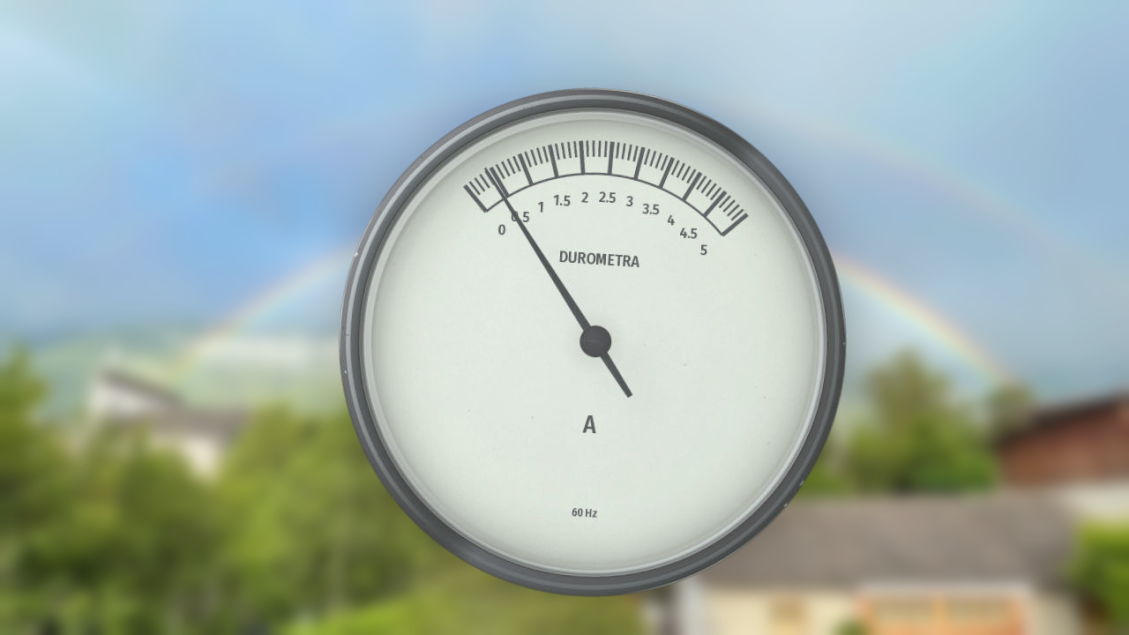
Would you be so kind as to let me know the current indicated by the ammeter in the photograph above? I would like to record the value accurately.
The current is 0.4 A
